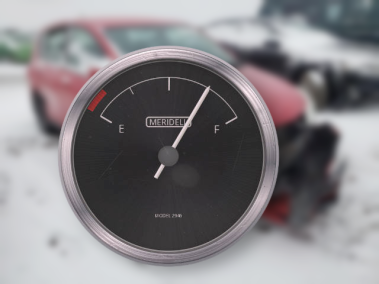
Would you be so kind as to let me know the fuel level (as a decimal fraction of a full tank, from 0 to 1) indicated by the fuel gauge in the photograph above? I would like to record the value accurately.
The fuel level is 0.75
